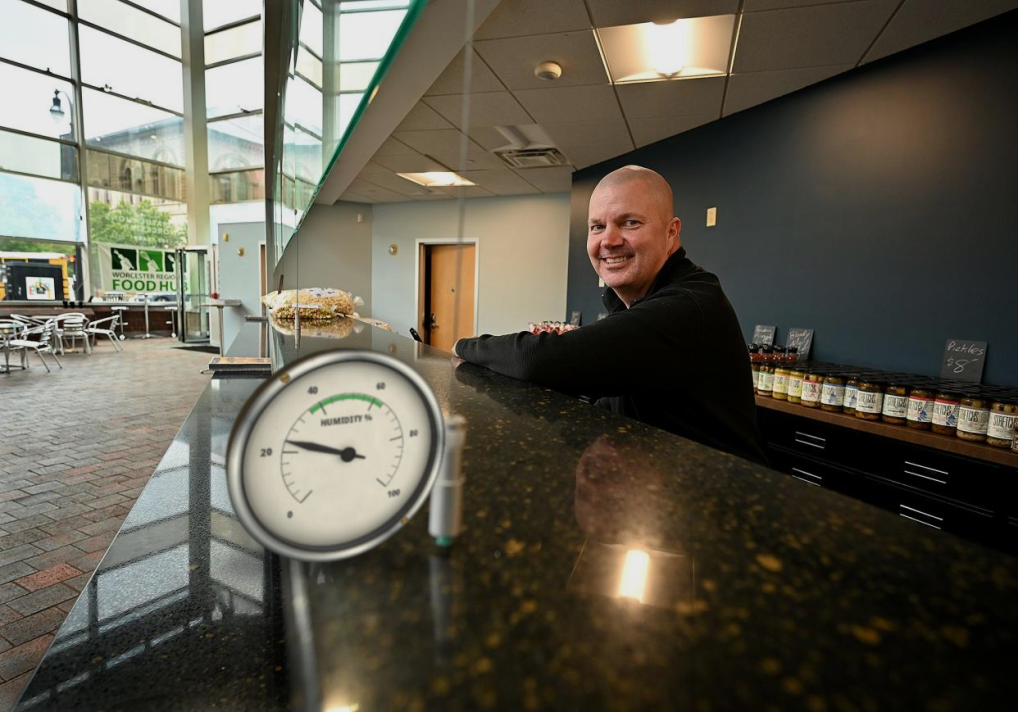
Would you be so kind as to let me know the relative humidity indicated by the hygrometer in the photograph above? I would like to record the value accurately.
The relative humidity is 24 %
